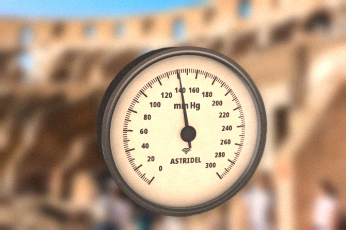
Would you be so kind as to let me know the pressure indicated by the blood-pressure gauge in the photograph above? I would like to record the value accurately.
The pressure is 140 mmHg
